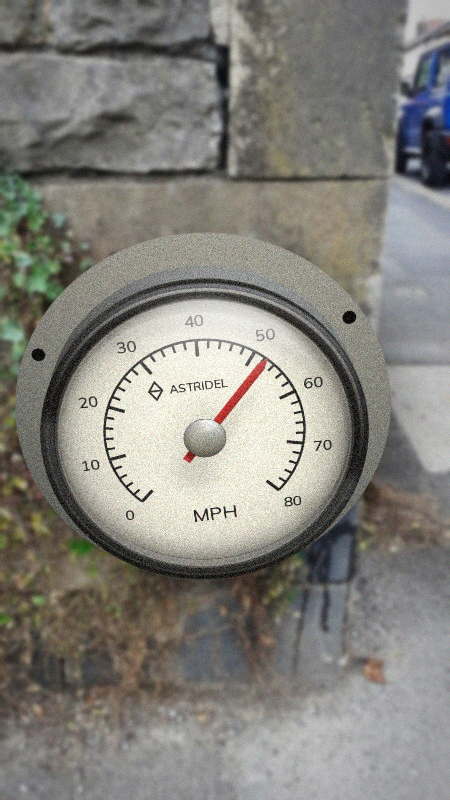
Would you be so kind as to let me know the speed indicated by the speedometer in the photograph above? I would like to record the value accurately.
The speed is 52 mph
